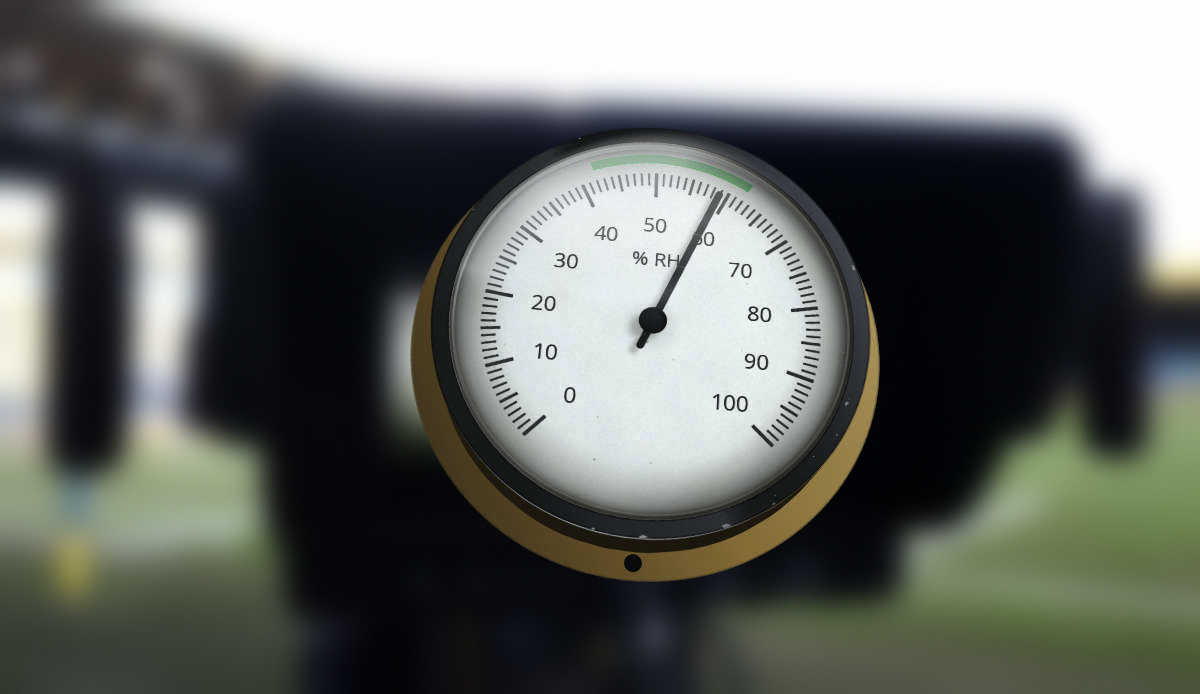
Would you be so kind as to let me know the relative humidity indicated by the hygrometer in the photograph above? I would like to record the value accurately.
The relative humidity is 59 %
